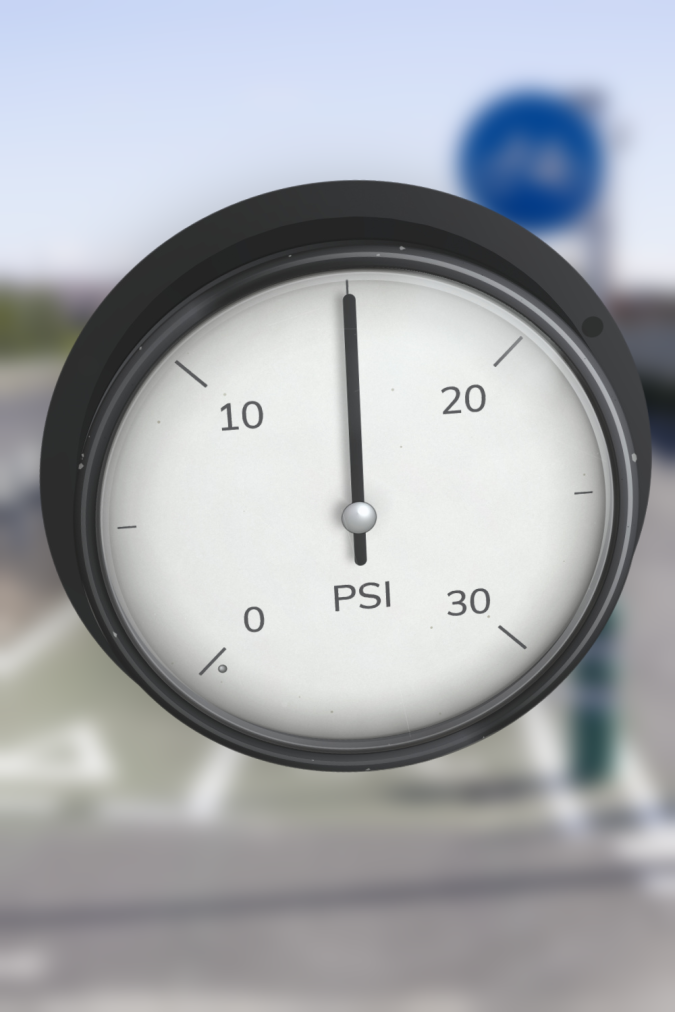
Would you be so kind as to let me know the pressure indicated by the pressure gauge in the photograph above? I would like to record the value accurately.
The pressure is 15 psi
